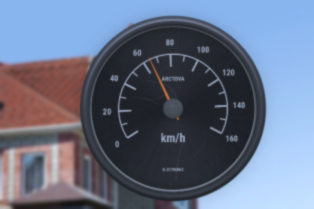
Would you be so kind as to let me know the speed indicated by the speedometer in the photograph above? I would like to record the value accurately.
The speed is 65 km/h
